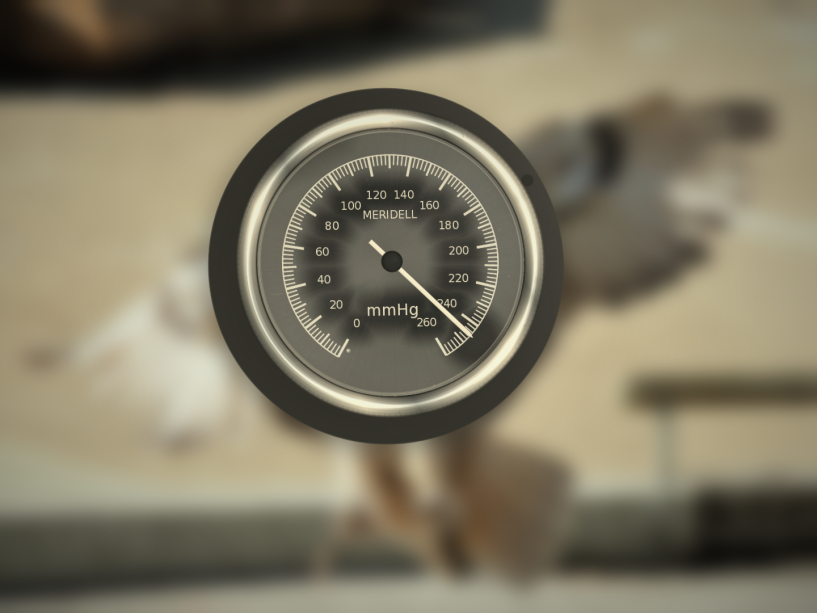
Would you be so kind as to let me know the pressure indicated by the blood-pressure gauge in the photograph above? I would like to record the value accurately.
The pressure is 246 mmHg
